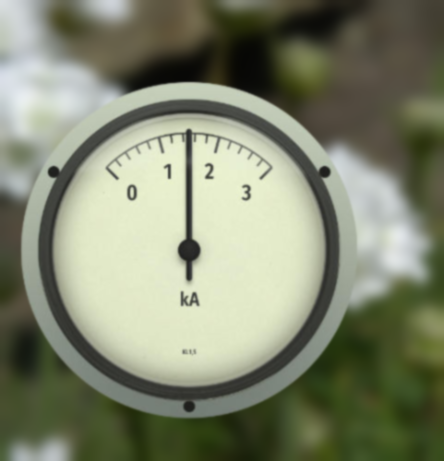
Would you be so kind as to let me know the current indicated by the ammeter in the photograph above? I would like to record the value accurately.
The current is 1.5 kA
